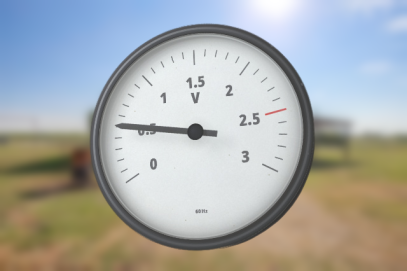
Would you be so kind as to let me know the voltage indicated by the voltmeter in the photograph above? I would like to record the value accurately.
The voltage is 0.5 V
